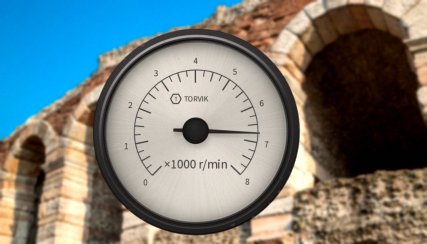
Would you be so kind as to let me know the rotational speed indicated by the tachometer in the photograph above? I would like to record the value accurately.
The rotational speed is 6750 rpm
